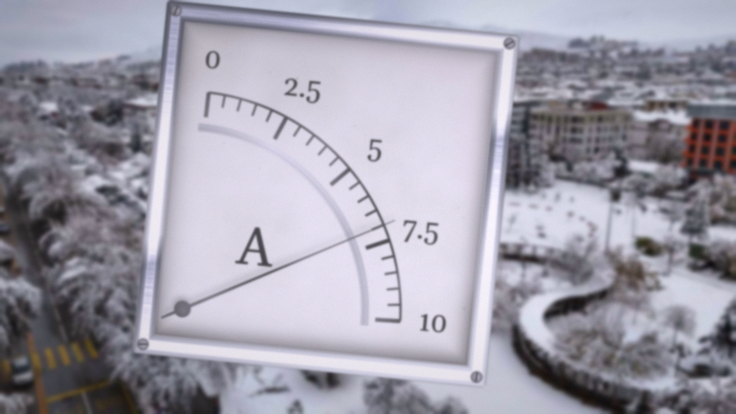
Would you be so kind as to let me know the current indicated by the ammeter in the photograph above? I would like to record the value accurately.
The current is 7 A
